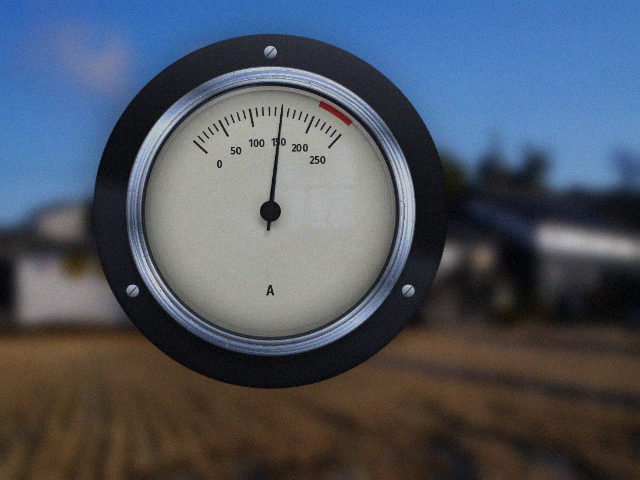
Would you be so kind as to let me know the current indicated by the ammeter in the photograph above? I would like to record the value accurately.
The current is 150 A
